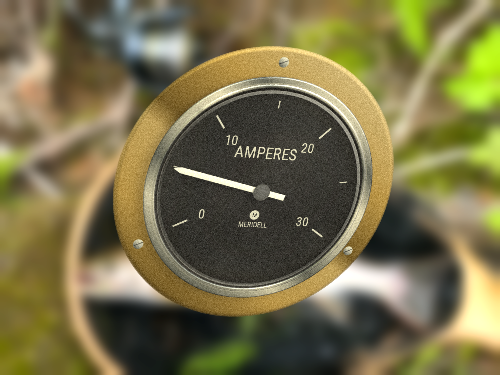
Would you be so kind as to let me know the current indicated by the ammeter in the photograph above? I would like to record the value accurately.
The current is 5 A
